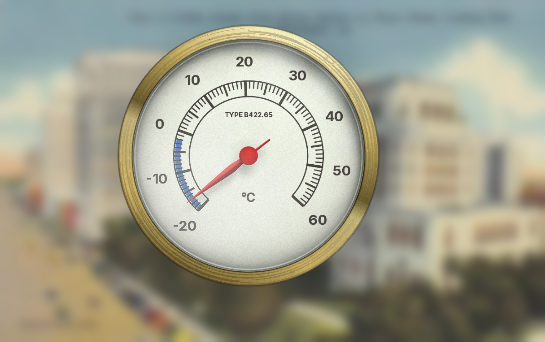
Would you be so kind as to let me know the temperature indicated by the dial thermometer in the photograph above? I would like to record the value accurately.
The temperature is -17 °C
